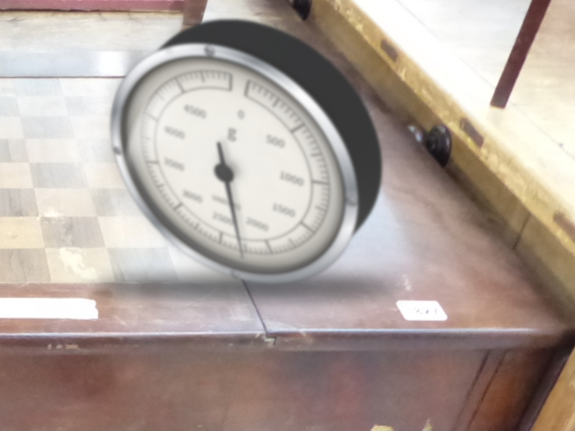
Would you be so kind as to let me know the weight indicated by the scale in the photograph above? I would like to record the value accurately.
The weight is 2250 g
